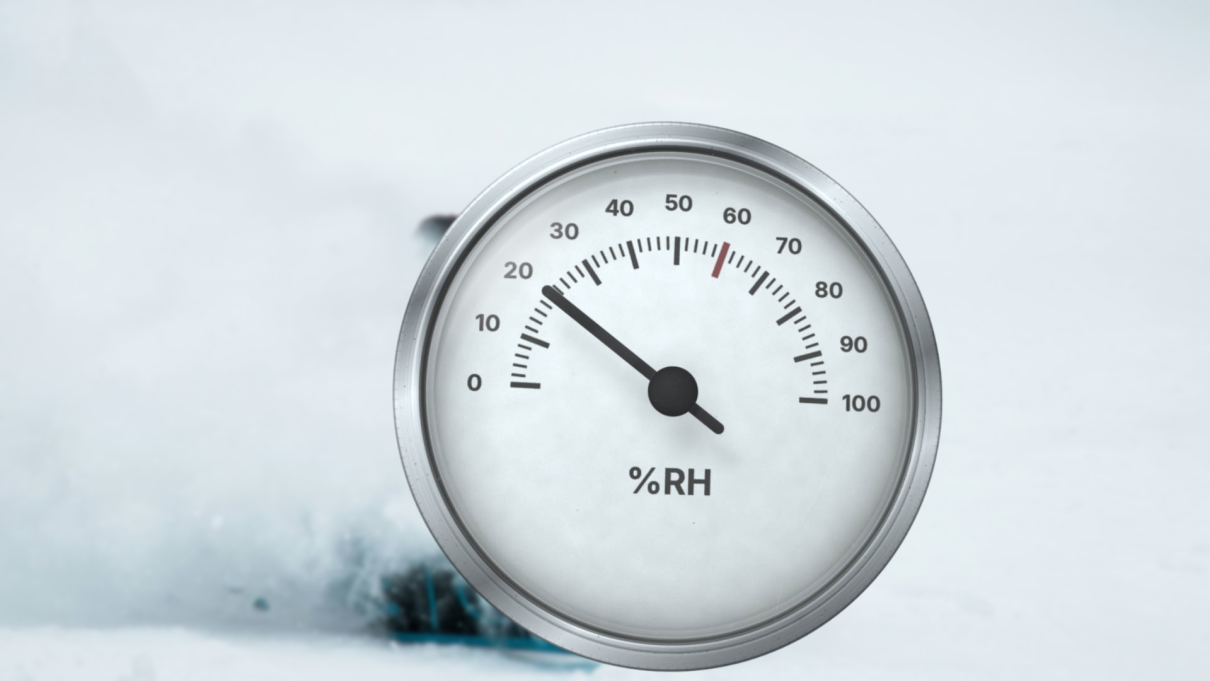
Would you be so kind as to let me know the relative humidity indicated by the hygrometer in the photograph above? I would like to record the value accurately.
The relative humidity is 20 %
